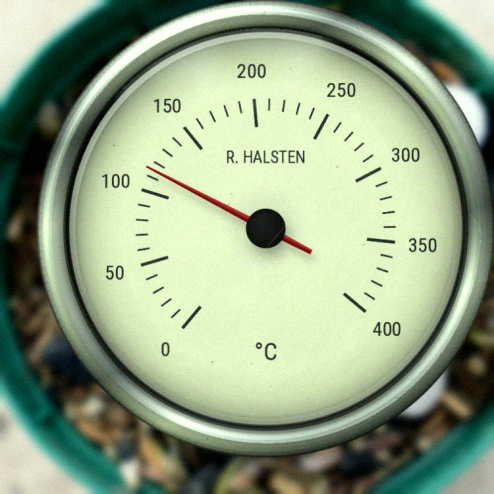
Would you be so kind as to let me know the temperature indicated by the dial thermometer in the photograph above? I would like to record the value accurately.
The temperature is 115 °C
